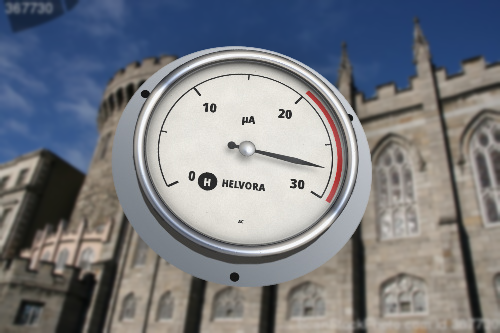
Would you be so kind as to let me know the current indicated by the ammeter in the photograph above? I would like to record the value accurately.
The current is 27.5 µA
